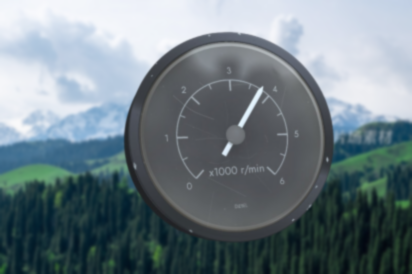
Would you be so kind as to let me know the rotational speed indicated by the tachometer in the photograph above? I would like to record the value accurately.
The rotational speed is 3750 rpm
